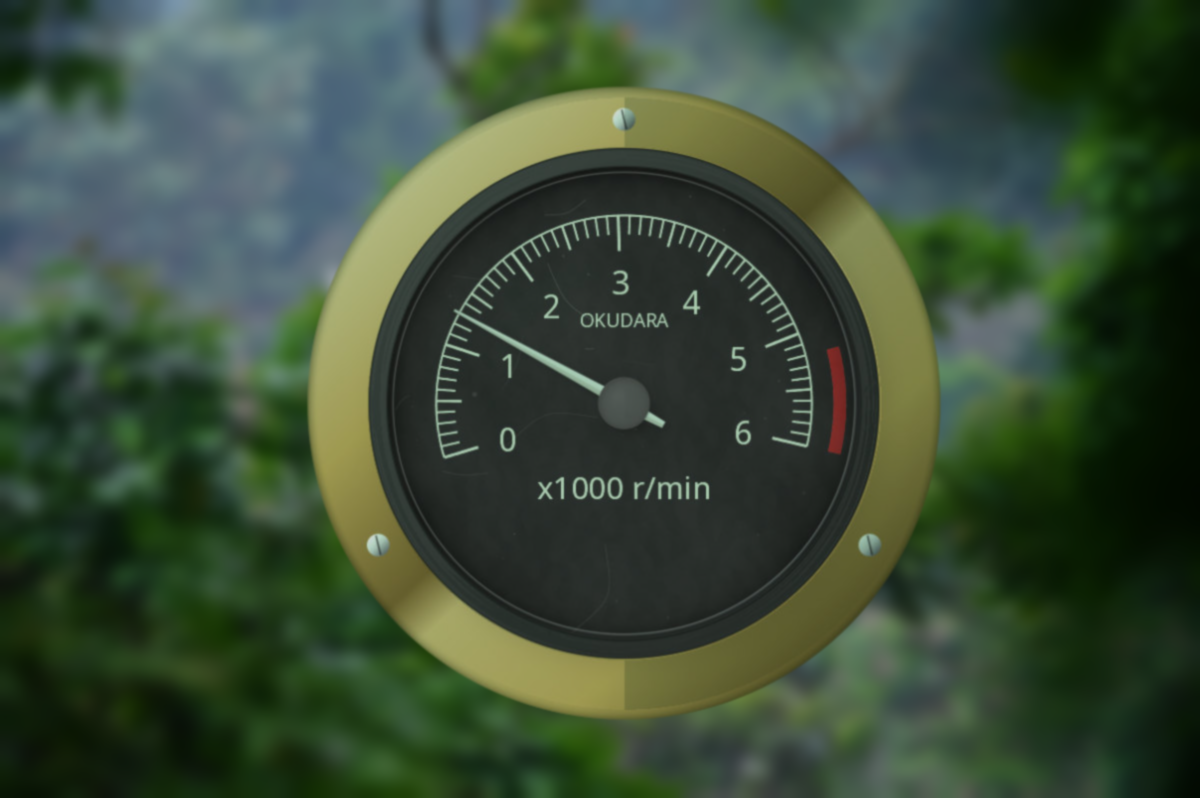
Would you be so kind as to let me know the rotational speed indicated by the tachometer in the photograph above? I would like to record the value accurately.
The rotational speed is 1300 rpm
